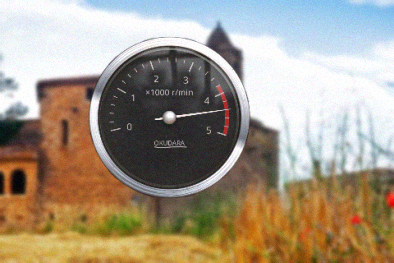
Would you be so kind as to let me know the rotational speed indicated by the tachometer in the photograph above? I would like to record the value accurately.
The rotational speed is 4400 rpm
